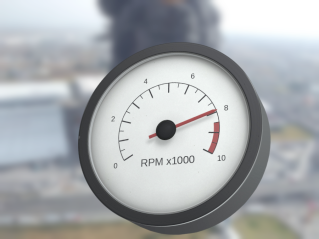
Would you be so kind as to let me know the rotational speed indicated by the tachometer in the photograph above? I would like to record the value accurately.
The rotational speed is 8000 rpm
